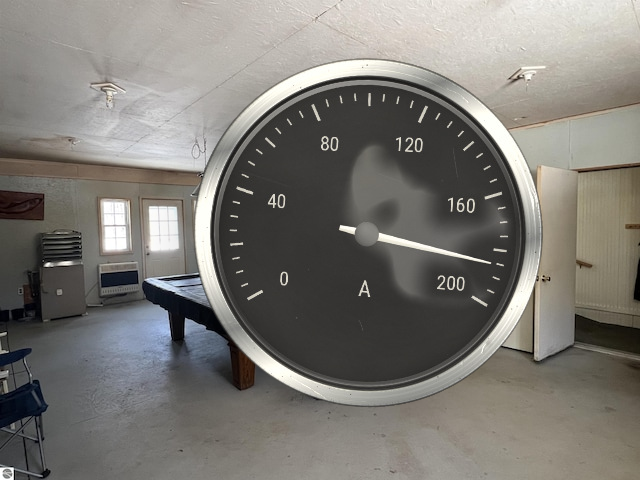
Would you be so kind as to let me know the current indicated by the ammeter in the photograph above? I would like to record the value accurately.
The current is 185 A
